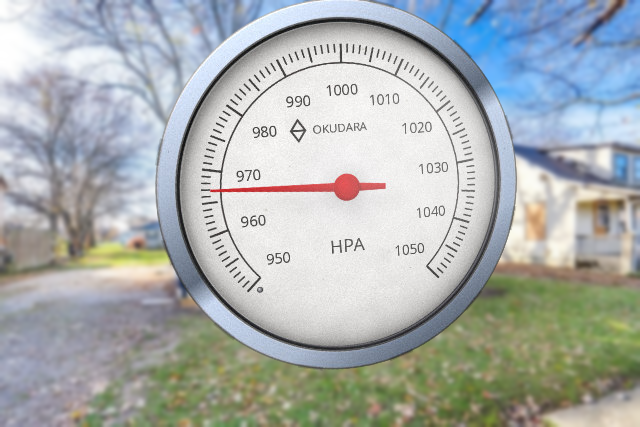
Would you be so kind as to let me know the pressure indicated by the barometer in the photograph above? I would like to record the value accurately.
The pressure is 967 hPa
